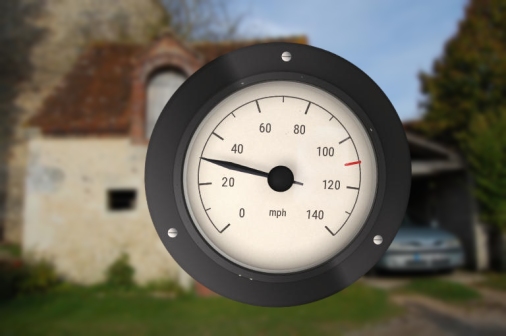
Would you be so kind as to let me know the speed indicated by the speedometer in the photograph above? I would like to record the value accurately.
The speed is 30 mph
